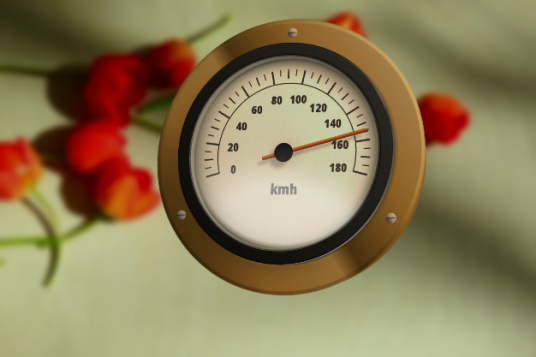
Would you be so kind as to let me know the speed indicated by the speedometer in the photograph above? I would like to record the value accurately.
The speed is 155 km/h
